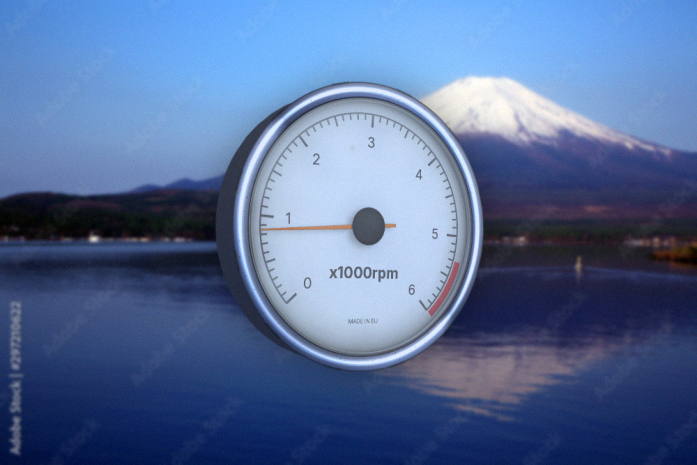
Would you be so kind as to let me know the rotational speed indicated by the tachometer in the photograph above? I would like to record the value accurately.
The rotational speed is 850 rpm
